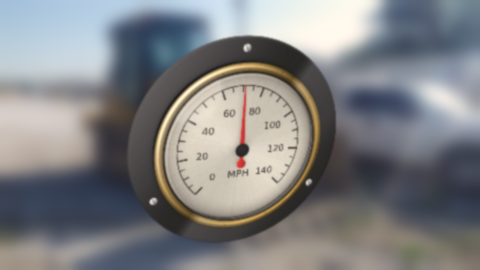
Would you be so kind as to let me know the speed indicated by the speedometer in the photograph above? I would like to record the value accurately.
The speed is 70 mph
